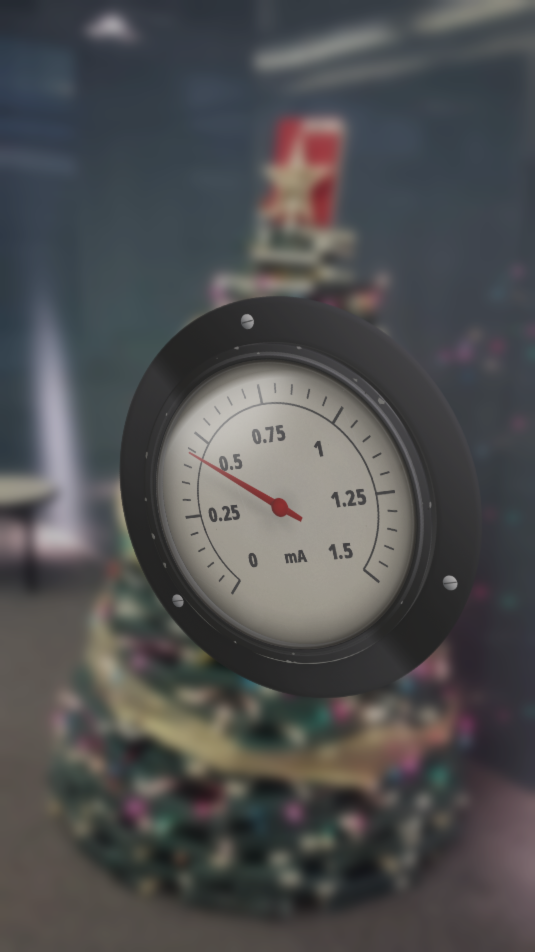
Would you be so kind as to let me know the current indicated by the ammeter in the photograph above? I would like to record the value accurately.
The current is 0.45 mA
